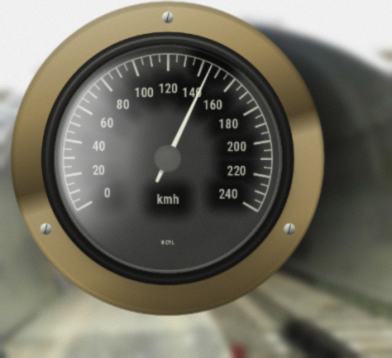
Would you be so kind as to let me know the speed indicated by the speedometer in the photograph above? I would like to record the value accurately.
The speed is 145 km/h
